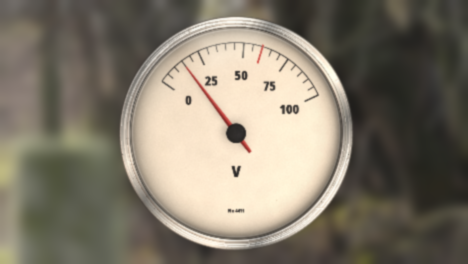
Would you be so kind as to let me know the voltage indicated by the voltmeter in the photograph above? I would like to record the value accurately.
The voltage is 15 V
